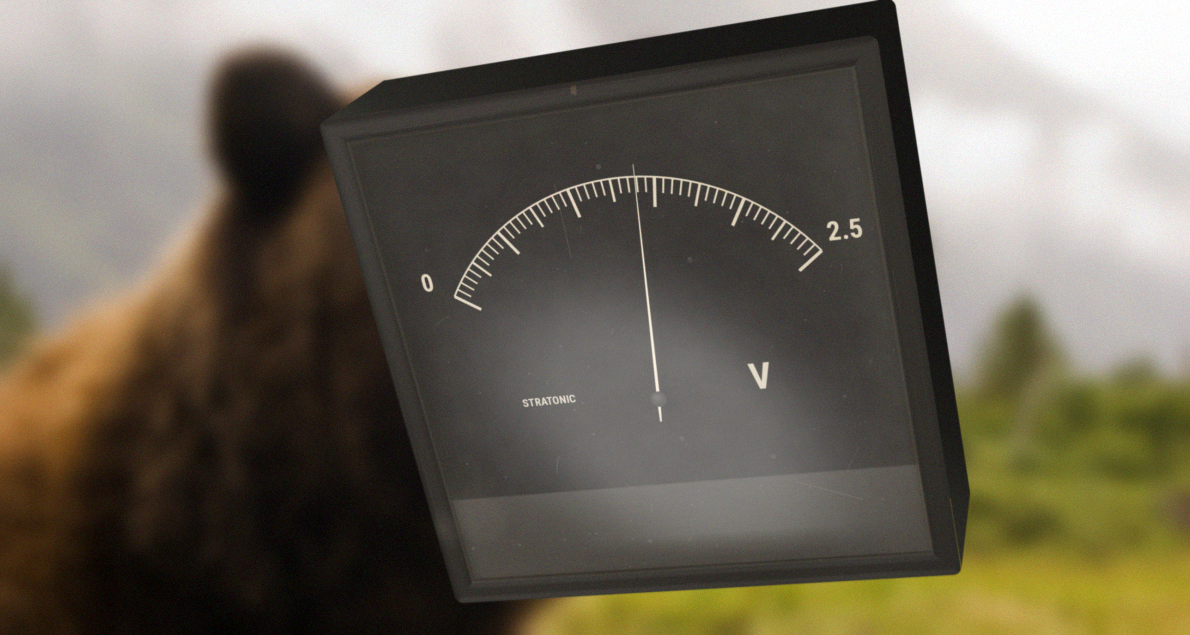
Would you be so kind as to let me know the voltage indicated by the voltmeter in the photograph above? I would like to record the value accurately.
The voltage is 1.4 V
